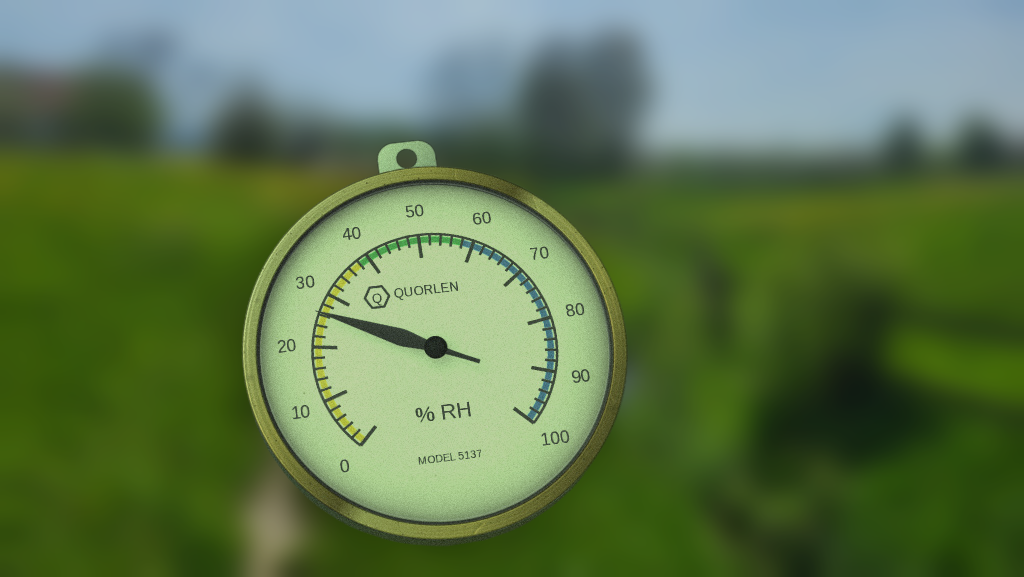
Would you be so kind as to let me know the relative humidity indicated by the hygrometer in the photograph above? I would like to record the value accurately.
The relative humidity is 26 %
